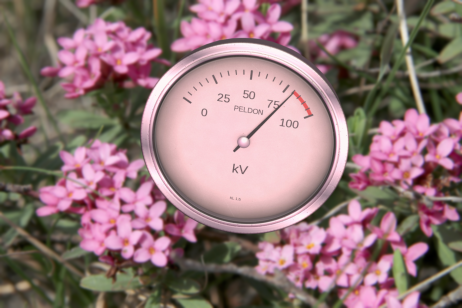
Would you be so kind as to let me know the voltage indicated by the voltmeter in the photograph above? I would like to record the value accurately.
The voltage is 80 kV
